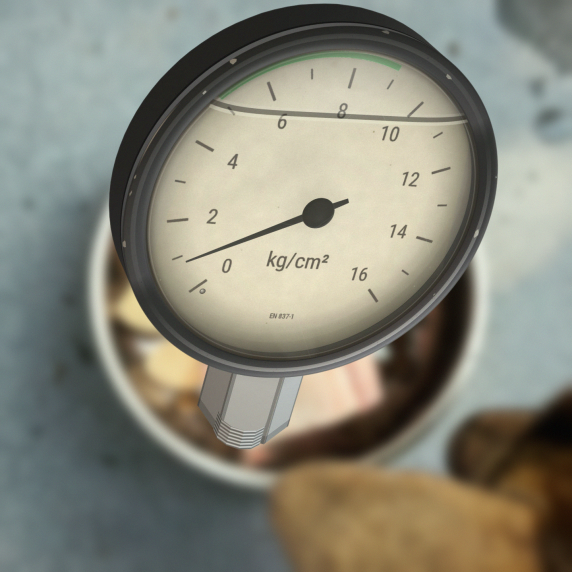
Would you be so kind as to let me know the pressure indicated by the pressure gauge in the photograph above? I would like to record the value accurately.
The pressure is 1 kg/cm²
